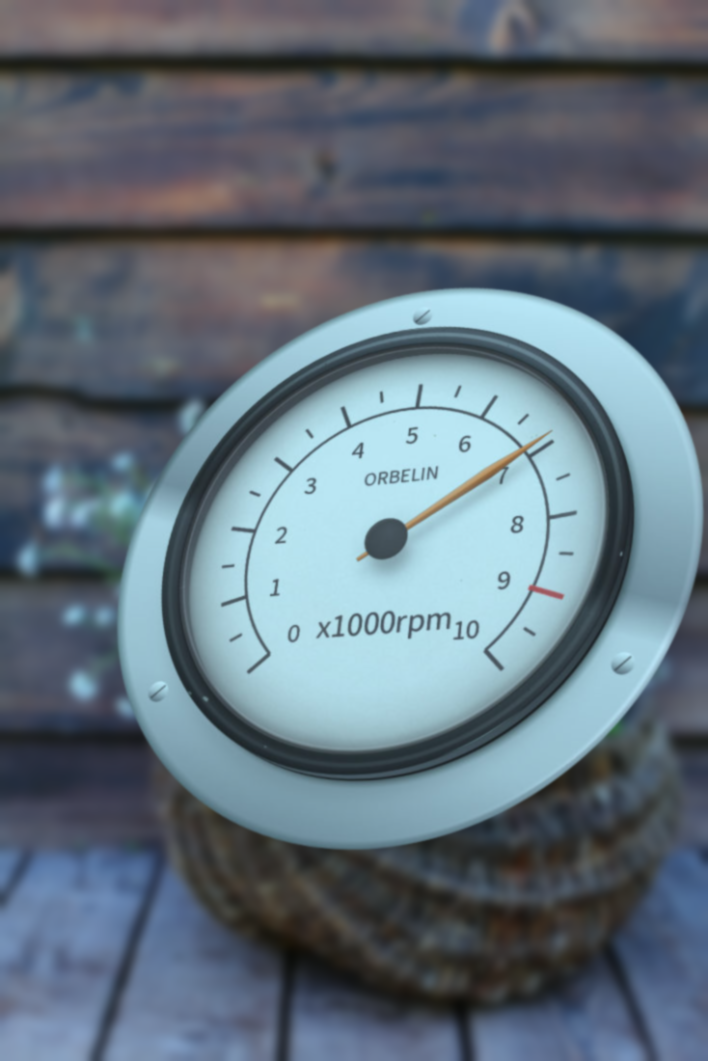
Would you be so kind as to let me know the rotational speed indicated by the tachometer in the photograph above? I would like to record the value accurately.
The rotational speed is 7000 rpm
